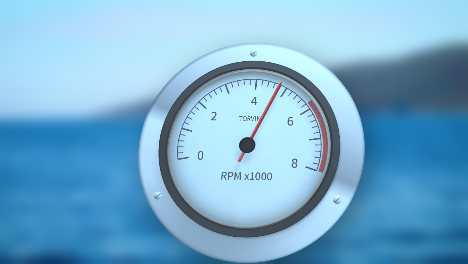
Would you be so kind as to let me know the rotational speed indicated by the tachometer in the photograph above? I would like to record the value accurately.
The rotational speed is 4800 rpm
